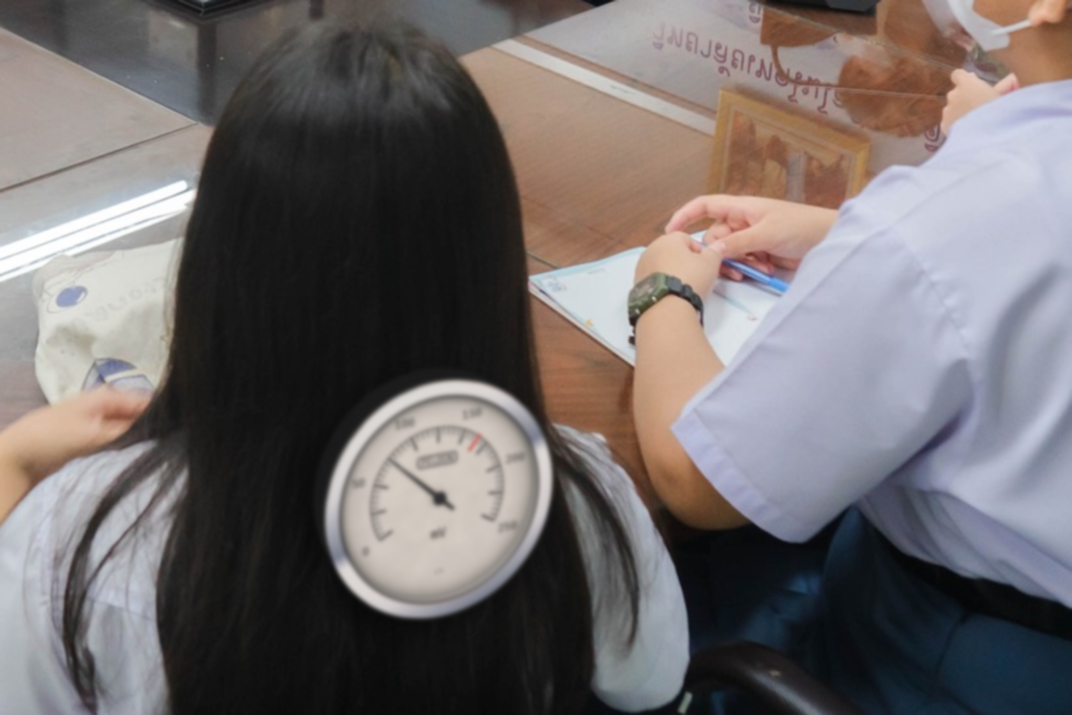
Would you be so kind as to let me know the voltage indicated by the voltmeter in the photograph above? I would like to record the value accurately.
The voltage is 75 mV
